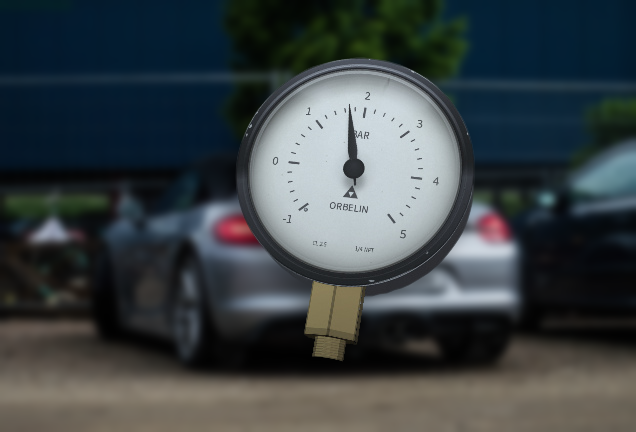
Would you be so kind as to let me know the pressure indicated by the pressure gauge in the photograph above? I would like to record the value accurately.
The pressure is 1.7 bar
